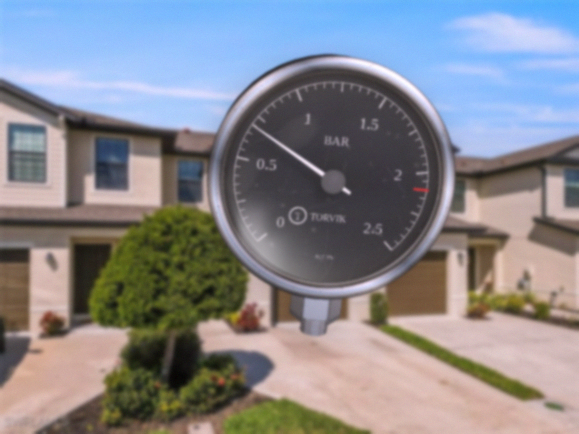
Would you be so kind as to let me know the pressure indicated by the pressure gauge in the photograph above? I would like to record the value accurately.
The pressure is 0.7 bar
